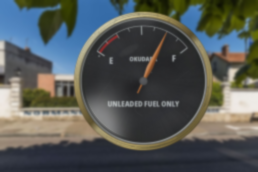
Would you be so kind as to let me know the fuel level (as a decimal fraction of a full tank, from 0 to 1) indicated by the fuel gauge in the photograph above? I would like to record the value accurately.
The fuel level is 0.75
